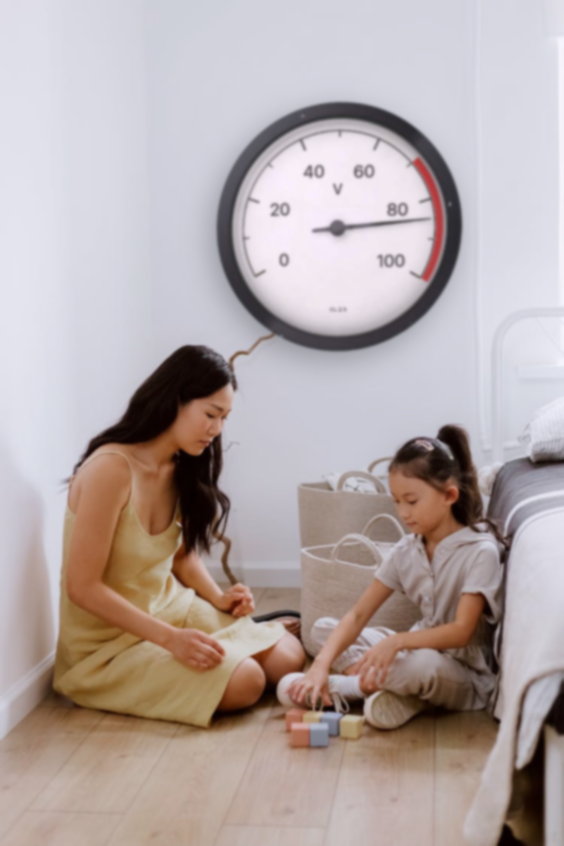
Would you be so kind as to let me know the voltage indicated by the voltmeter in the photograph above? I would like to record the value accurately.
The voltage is 85 V
